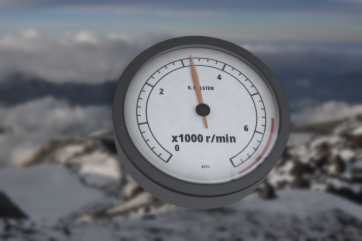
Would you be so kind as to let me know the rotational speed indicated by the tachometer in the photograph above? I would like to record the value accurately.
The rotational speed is 3200 rpm
